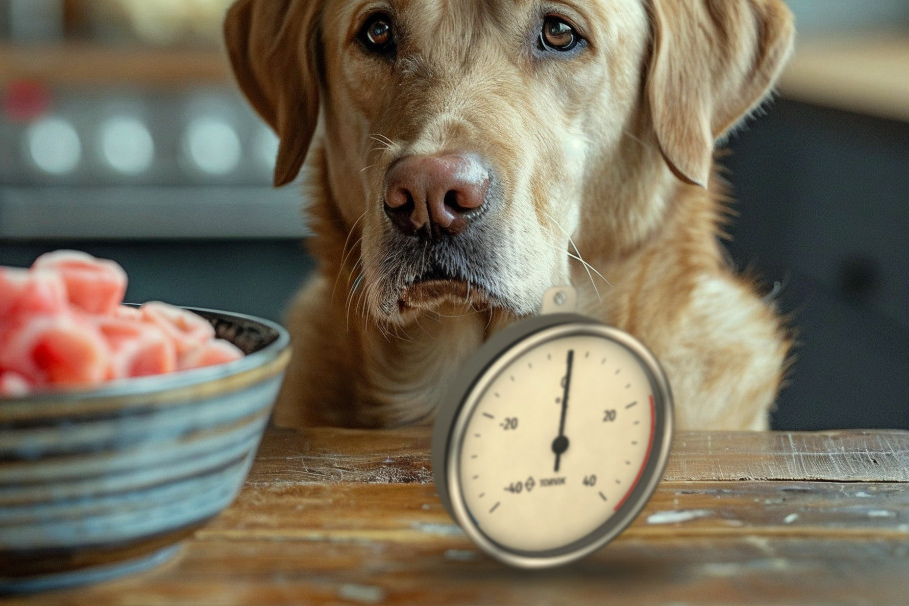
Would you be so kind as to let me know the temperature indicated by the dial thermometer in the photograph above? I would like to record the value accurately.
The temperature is 0 °C
